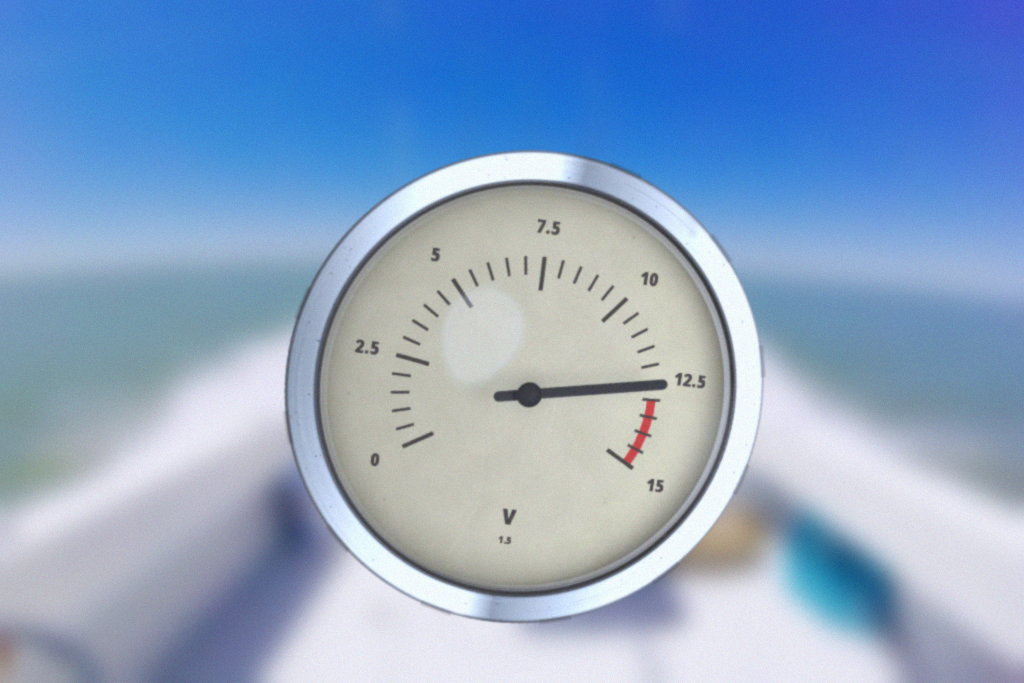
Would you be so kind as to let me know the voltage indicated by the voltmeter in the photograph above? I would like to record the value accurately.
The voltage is 12.5 V
